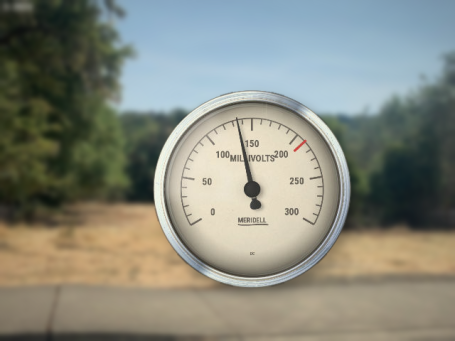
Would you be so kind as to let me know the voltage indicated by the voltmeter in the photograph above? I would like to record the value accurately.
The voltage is 135 mV
